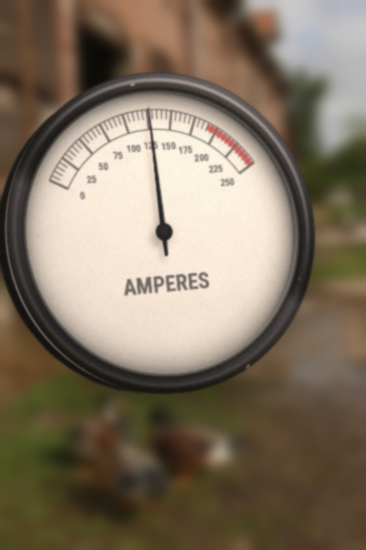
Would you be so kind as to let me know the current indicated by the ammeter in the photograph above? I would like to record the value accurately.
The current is 125 A
